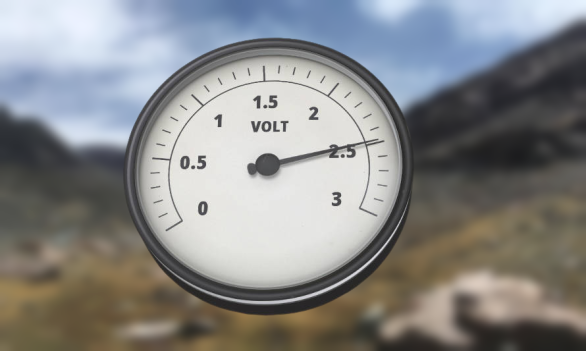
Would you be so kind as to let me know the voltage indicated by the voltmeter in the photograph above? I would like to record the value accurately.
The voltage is 2.5 V
